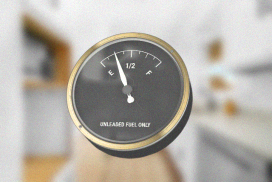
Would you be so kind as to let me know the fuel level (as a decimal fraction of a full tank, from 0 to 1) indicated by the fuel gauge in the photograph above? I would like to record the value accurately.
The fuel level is 0.25
